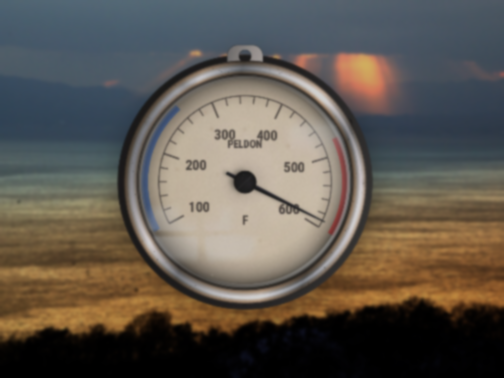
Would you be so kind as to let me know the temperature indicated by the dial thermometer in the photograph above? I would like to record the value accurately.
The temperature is 590 °F
